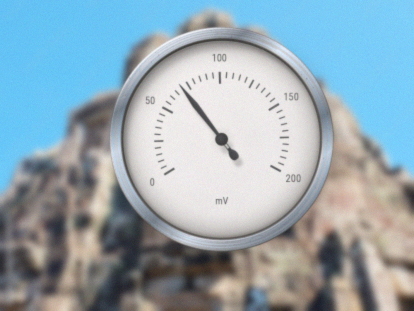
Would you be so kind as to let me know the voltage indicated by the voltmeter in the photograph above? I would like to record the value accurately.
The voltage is 70 mV
